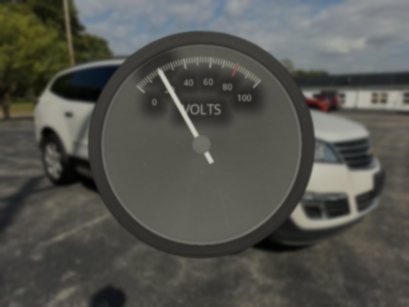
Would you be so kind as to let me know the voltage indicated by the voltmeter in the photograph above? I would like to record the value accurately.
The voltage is 20 V
